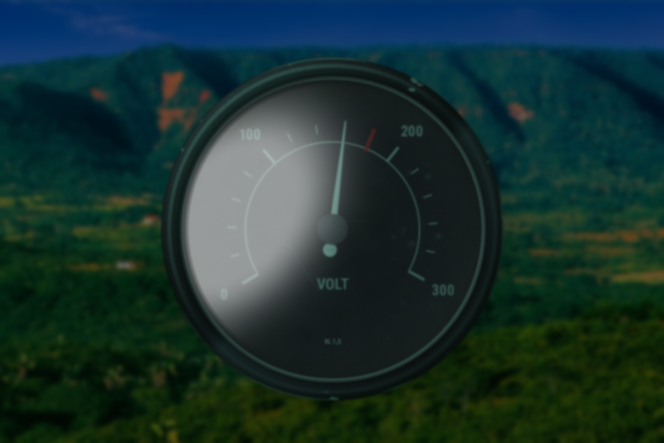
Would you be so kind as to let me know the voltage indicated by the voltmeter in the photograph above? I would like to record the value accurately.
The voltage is 160 V
